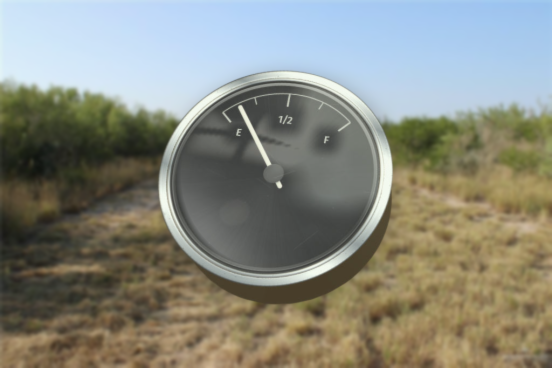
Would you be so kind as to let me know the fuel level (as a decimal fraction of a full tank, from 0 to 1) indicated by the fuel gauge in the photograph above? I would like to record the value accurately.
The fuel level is 0.125
